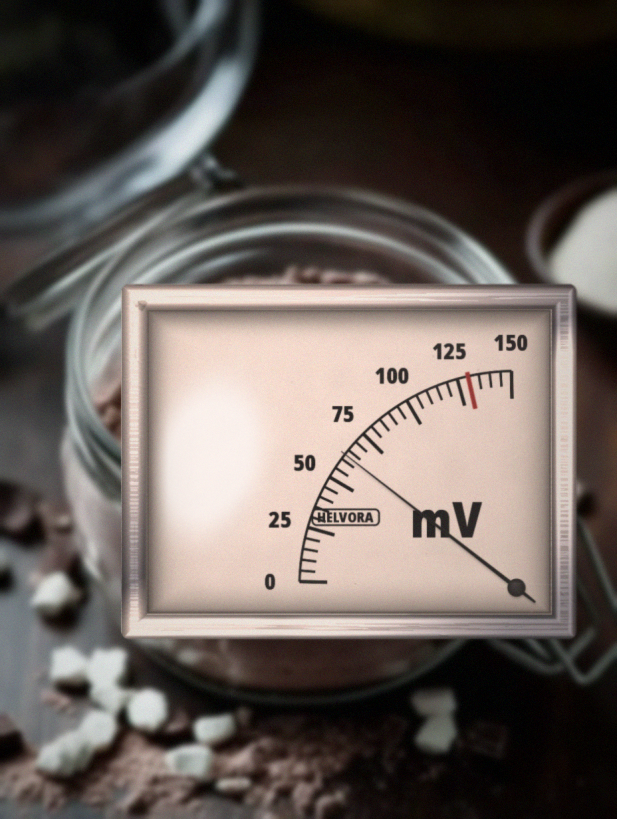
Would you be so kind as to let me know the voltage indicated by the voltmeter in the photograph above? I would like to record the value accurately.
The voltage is 62.5 mV
